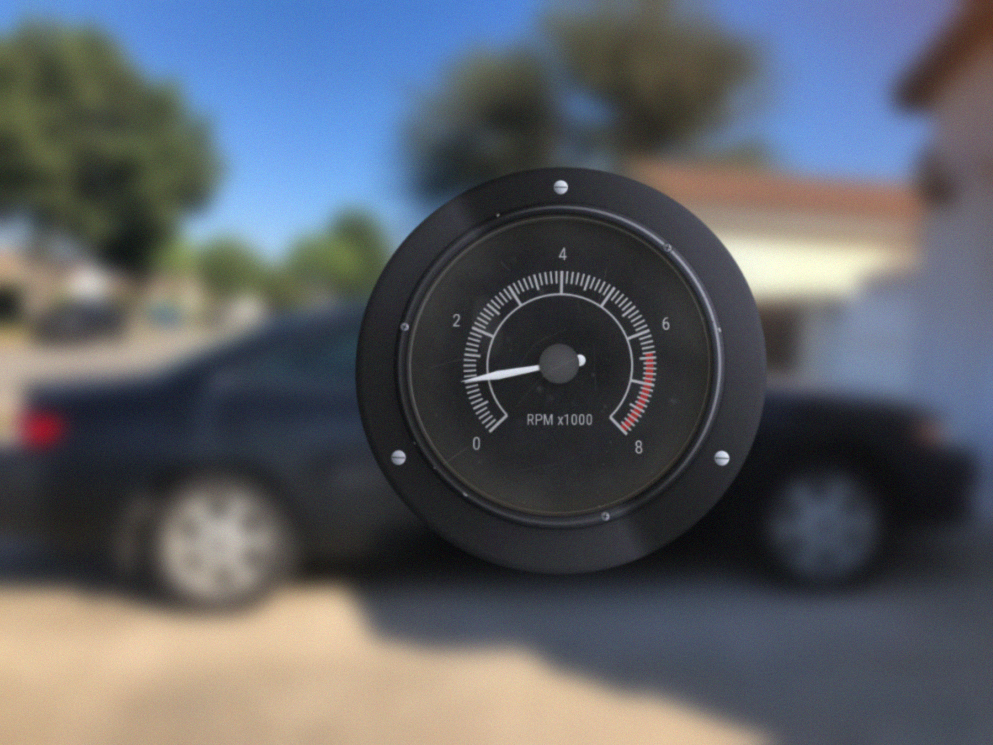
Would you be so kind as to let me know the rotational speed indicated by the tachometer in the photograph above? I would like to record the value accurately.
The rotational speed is 1000 rpm
